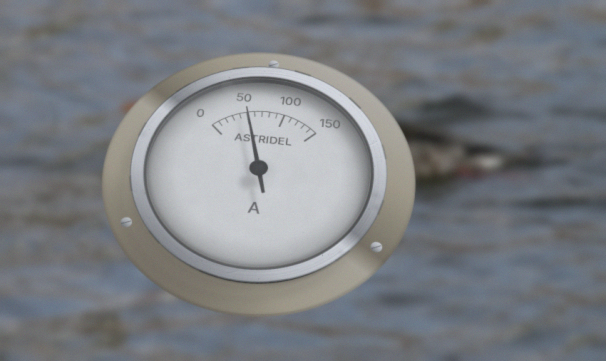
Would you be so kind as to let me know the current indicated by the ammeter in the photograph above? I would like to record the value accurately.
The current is 50 A
